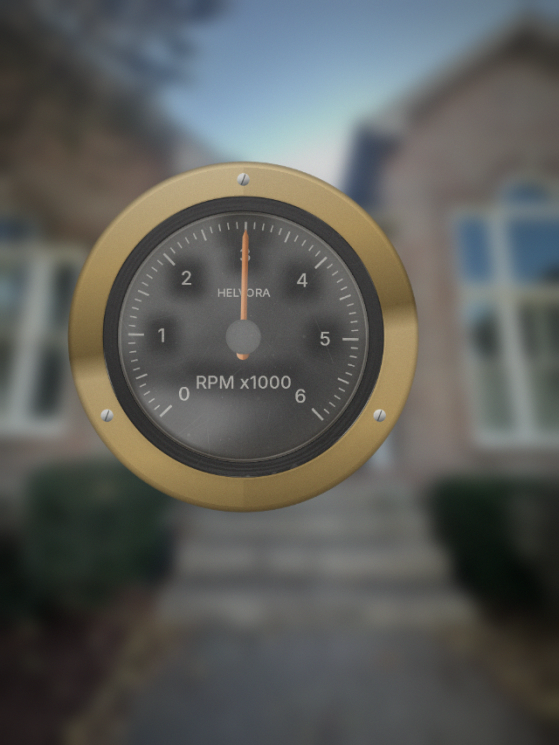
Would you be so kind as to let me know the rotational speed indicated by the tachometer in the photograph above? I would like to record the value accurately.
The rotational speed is 3000 rpm
